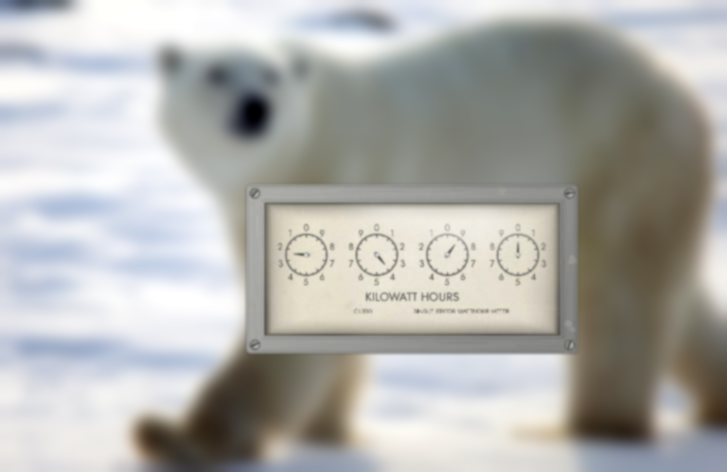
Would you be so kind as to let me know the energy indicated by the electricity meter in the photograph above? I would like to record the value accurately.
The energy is 2390 kWh
